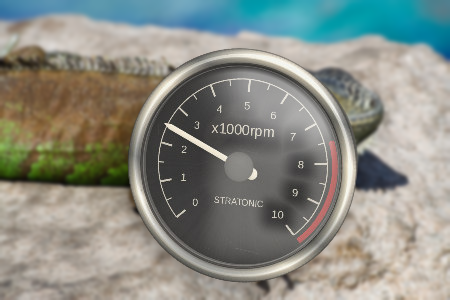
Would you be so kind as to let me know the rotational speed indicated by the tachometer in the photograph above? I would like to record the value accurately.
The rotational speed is 2500 rpm
